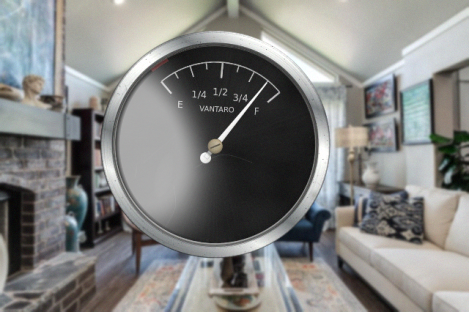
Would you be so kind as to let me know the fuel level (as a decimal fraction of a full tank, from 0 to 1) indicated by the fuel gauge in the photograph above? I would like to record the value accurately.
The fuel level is 0.875
